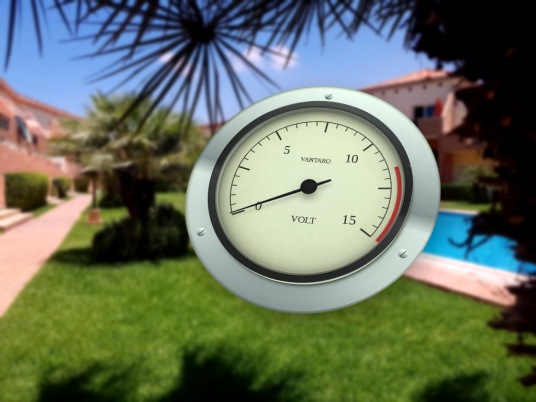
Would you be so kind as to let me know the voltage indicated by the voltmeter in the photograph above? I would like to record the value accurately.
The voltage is 0 V
